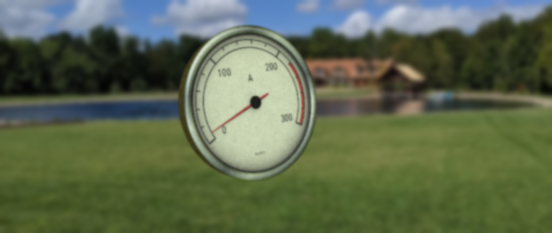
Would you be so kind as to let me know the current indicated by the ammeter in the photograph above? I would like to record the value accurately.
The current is 10 A
